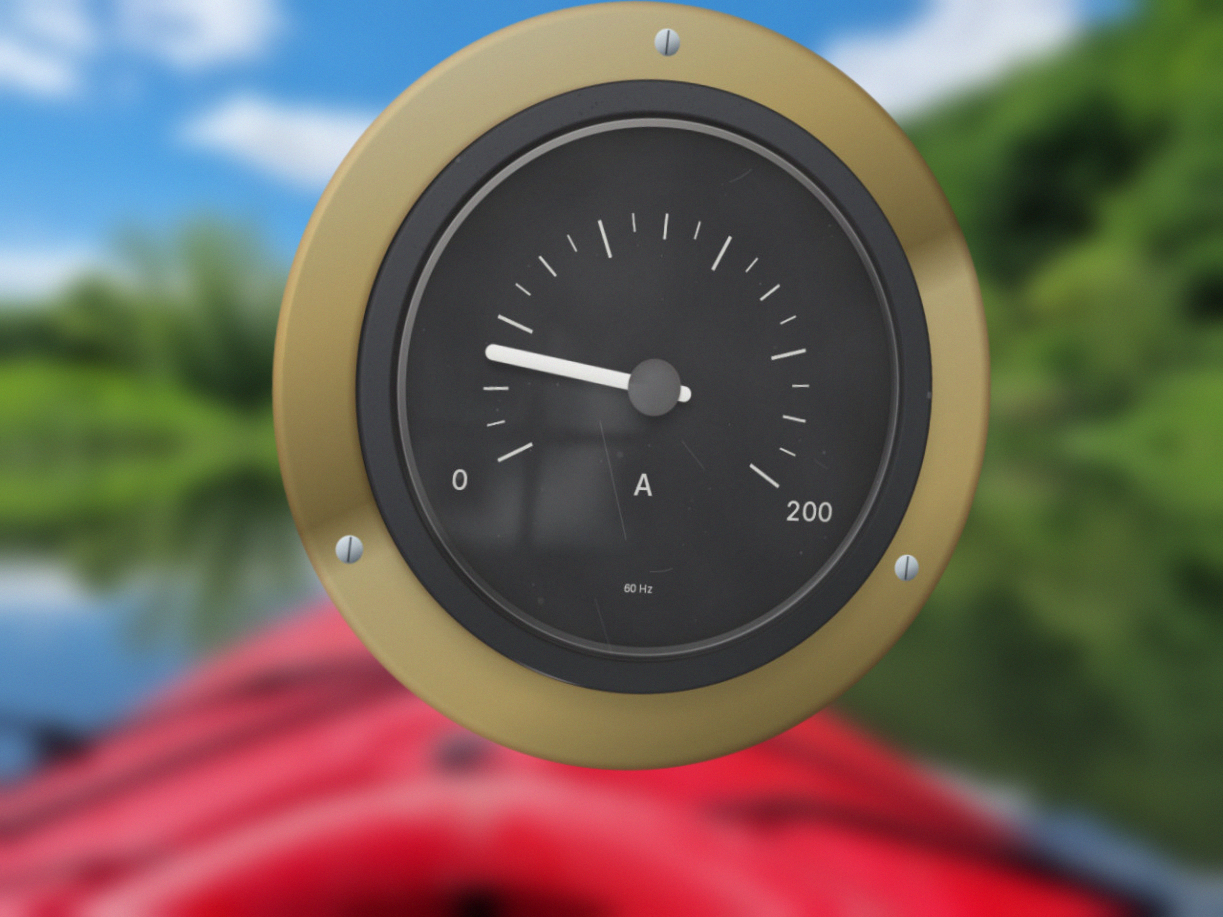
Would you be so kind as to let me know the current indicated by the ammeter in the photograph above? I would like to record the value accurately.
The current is 30 A
